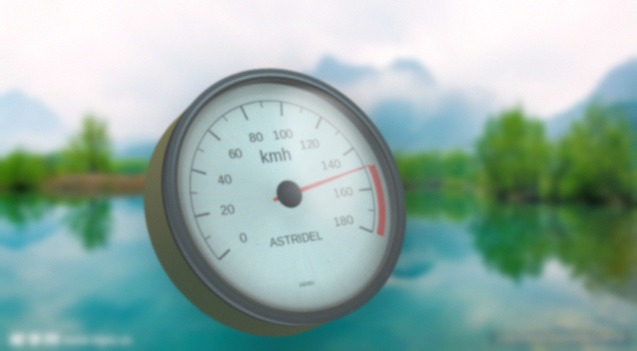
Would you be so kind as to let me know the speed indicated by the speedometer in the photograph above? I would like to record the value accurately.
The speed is 150 km/h
